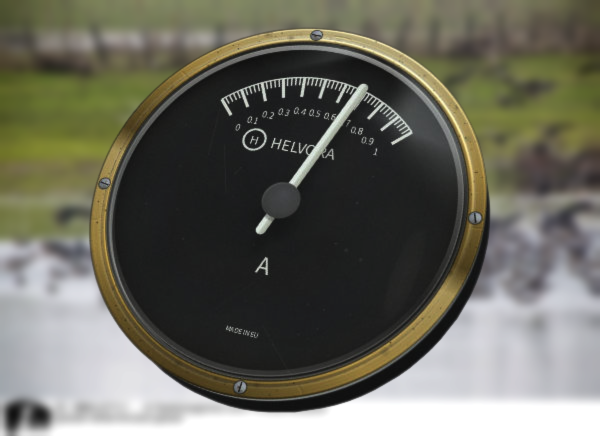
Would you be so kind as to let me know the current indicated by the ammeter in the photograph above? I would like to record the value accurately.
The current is 0.7 A
